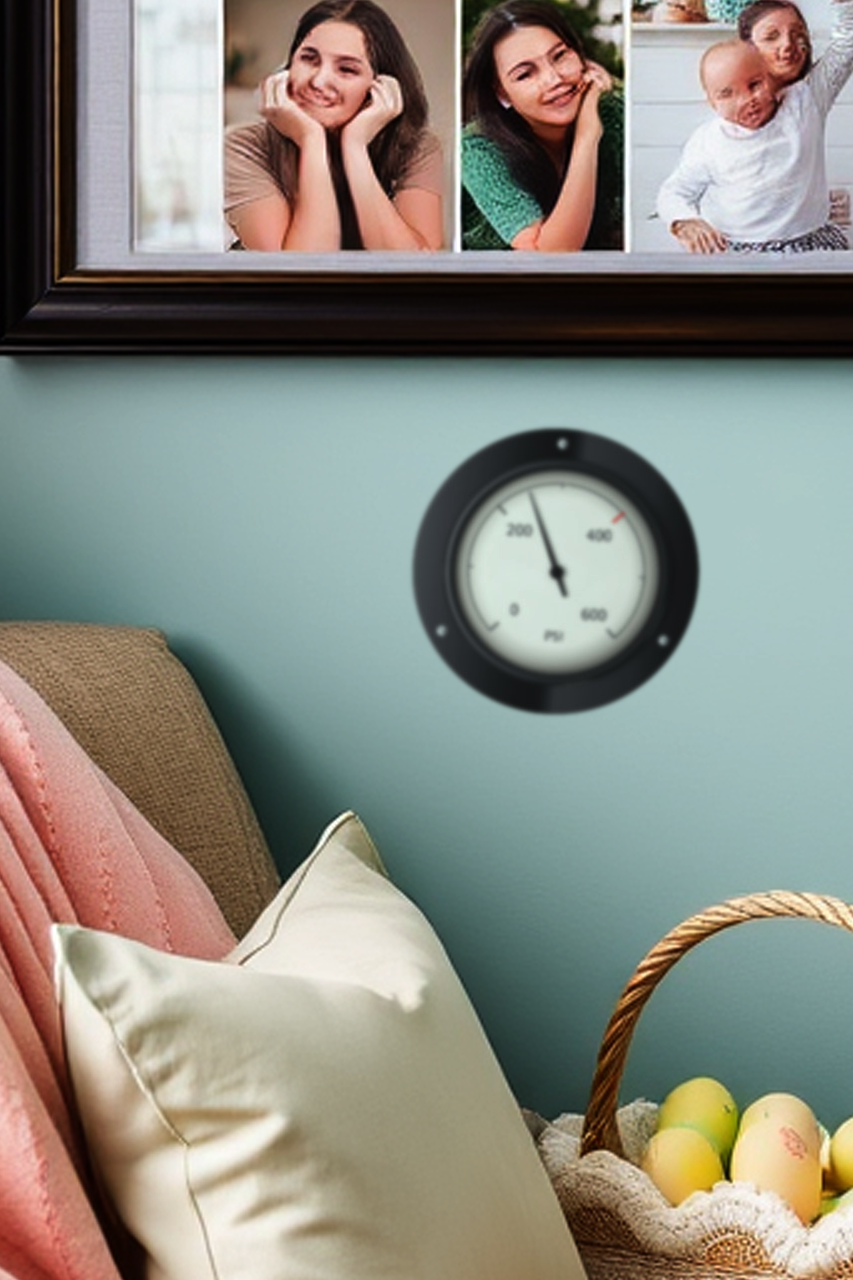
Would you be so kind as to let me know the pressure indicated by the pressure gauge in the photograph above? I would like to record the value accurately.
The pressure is 250 psi
